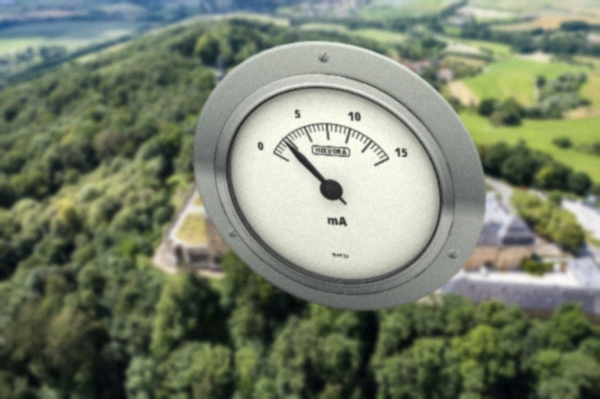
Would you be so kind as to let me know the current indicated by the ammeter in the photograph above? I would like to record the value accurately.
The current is 2.5 mA
